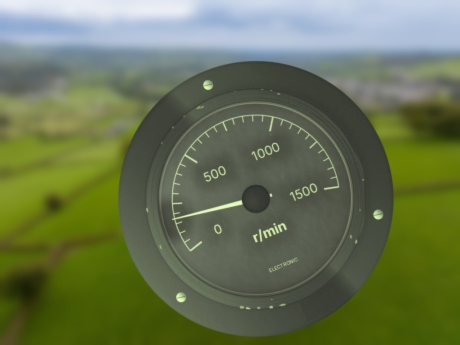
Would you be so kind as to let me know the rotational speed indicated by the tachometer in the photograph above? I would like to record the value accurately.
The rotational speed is 175 rpm
